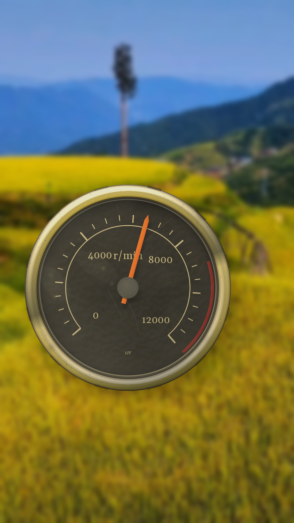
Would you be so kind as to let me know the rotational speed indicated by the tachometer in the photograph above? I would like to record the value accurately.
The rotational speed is 6500 rpm
